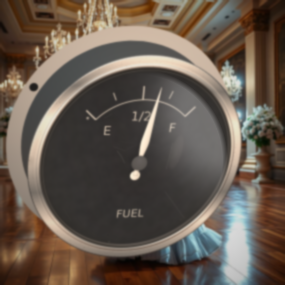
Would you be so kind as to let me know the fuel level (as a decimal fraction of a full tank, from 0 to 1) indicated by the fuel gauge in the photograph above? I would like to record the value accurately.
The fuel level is 0.625
